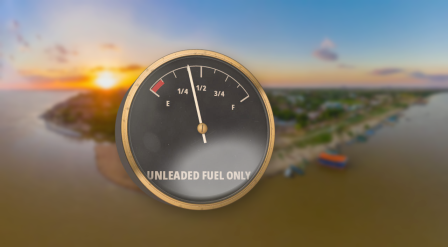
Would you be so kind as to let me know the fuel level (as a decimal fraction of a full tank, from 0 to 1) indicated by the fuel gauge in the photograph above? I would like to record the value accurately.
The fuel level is 0.375
